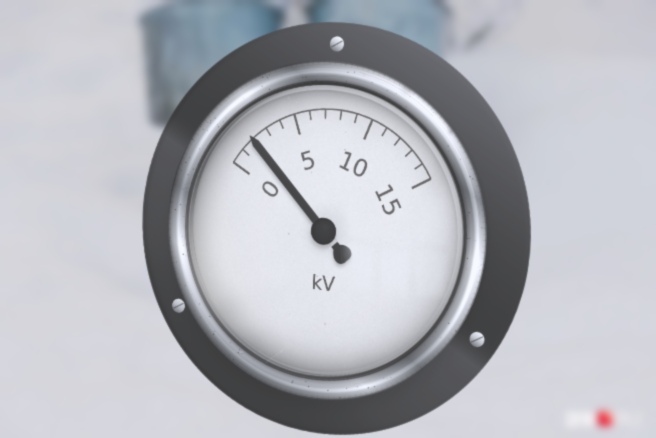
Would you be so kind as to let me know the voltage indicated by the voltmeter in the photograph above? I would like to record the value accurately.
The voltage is 2 kV
